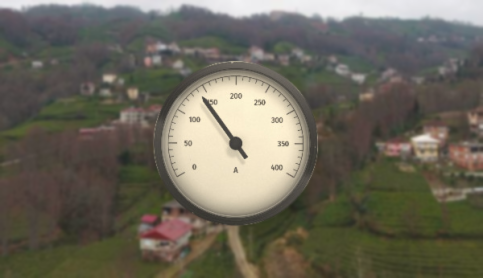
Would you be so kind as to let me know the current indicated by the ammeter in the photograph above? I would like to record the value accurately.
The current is 140 A
